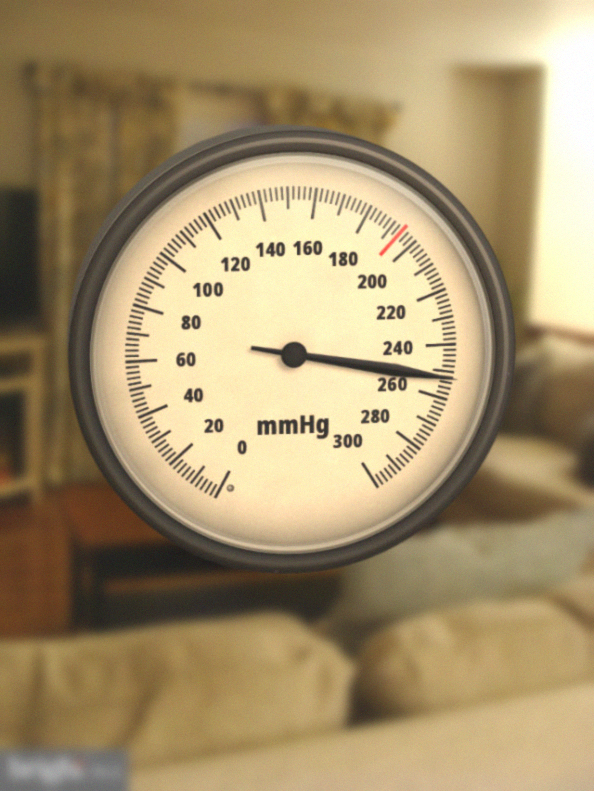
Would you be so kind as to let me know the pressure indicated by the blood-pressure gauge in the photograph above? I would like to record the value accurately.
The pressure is 252 mmHg
